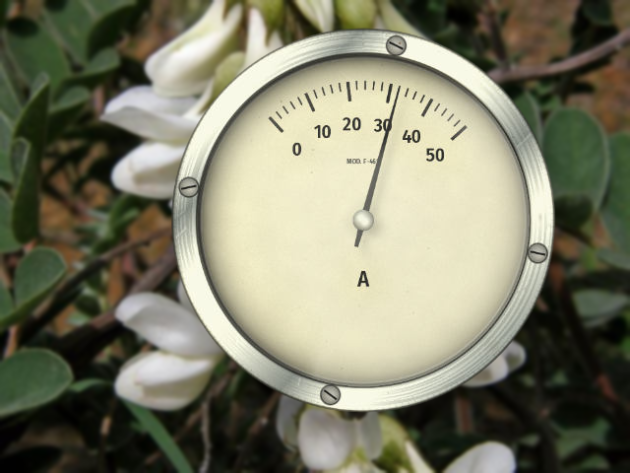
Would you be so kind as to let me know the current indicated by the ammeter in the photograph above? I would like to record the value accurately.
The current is 32 A
